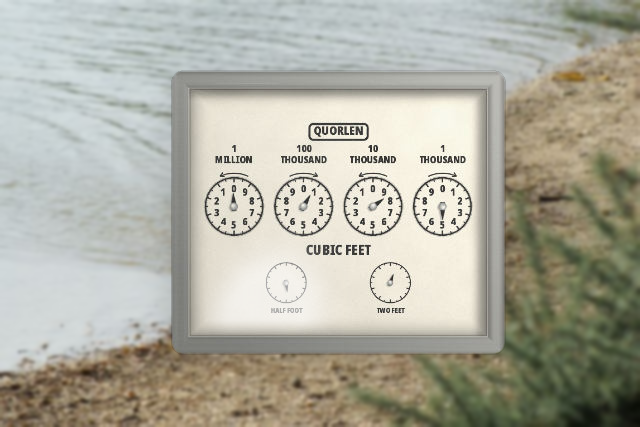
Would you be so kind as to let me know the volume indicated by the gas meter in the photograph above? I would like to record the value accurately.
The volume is 8500 ft³
